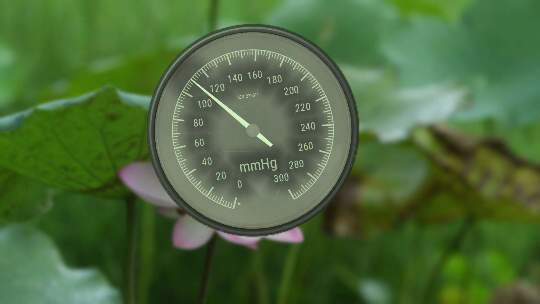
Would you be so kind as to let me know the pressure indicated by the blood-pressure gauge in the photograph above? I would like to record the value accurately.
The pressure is 110 mmHg
